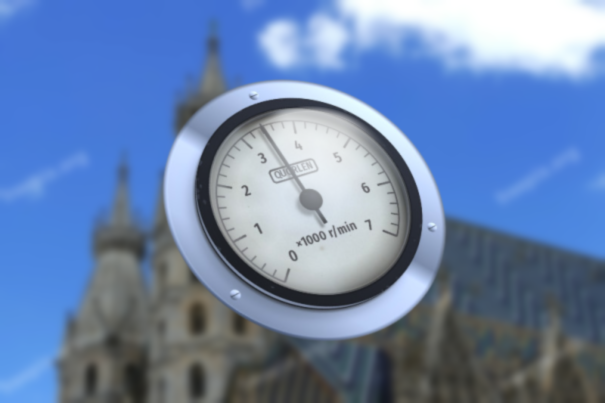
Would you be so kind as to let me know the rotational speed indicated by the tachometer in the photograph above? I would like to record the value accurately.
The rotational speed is 3400 rpm
